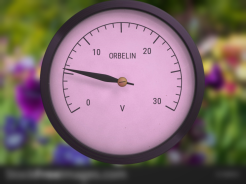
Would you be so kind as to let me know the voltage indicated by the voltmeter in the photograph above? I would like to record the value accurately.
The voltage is 5.5 V
